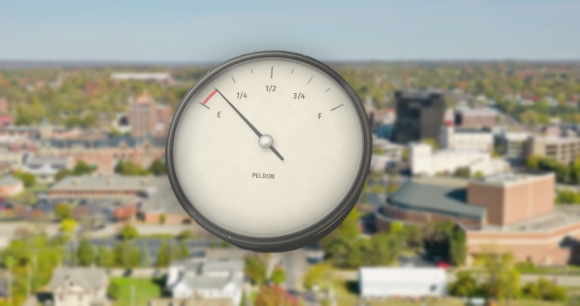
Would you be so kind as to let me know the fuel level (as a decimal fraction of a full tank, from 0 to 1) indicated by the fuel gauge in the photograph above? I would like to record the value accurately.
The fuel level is 0.125
